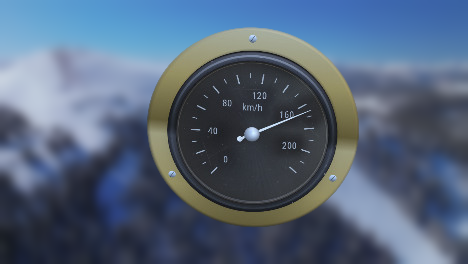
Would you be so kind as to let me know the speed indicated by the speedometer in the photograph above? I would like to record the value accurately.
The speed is 165 km/h
